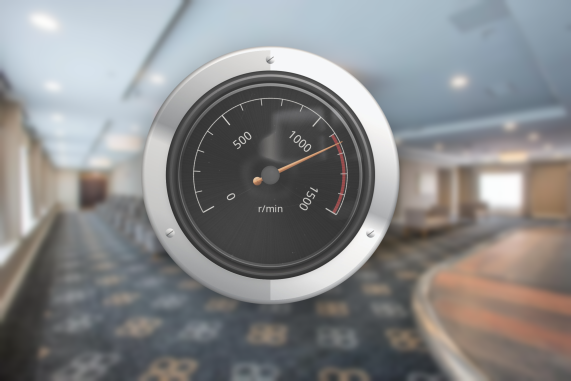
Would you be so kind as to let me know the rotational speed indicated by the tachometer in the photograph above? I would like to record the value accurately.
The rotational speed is 1150 rpm
